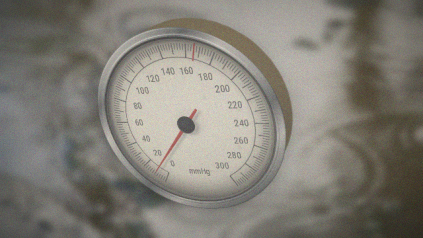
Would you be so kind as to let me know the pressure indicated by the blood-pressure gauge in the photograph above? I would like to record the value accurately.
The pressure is 10 mmHg
